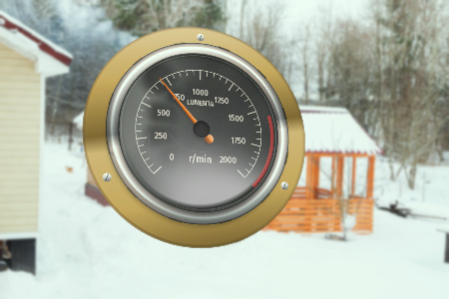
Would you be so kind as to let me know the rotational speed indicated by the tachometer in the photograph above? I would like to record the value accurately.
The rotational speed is 700 rpm
